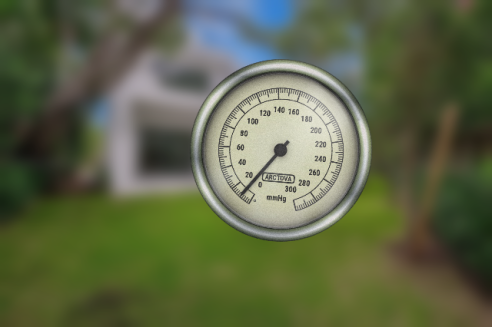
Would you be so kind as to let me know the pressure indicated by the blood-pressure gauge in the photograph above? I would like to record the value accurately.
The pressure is 10 mmHg
